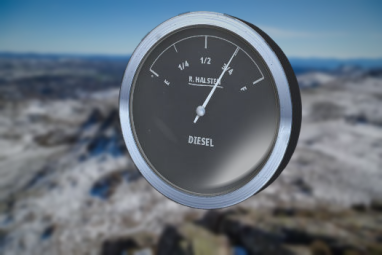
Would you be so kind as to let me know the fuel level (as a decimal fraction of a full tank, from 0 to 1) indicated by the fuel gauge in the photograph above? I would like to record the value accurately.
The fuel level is 0.75
